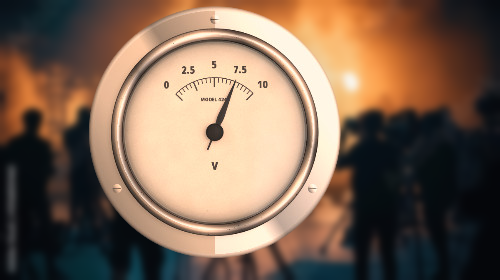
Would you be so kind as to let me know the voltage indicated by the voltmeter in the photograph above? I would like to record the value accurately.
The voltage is 7.5 V
